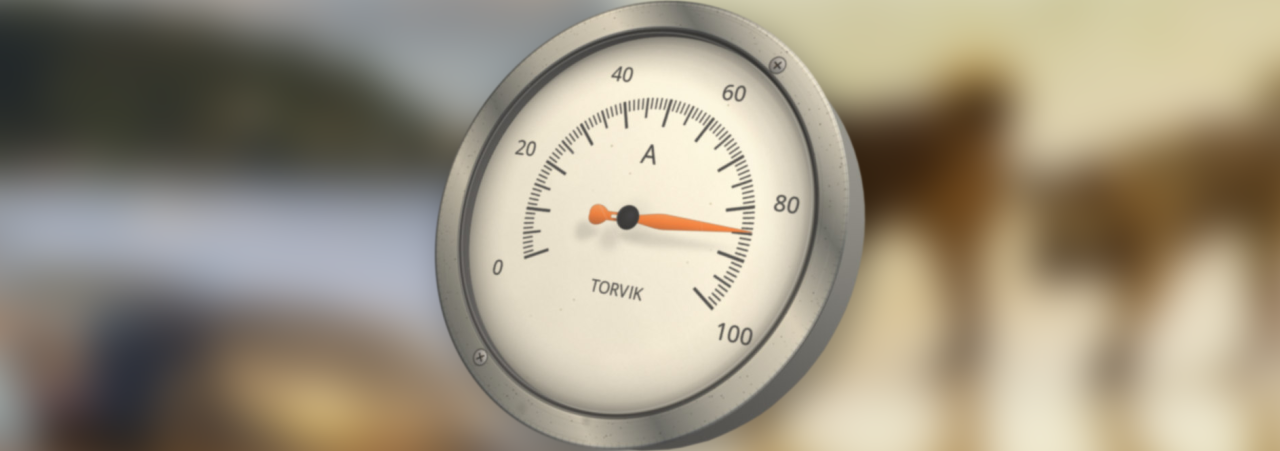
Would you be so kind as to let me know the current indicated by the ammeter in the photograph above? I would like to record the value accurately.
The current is 85 A
